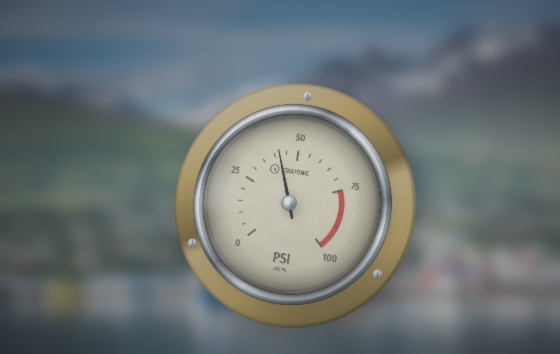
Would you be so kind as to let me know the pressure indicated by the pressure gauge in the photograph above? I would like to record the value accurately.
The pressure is 42.5 psi
